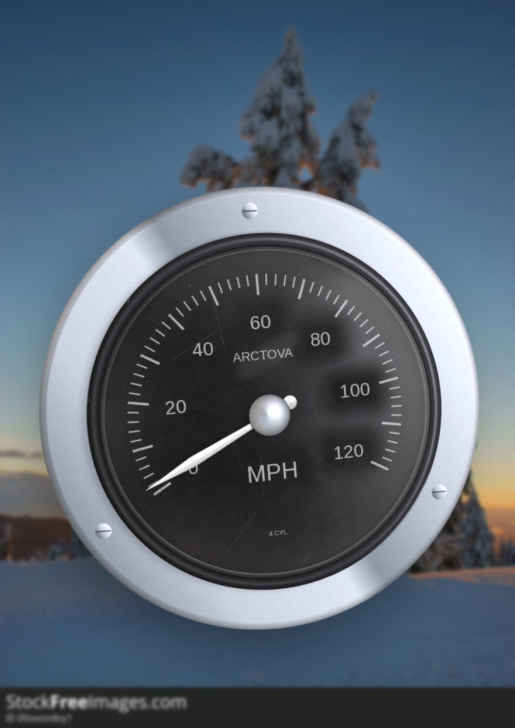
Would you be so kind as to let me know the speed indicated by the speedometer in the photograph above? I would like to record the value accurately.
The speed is 2 mph
